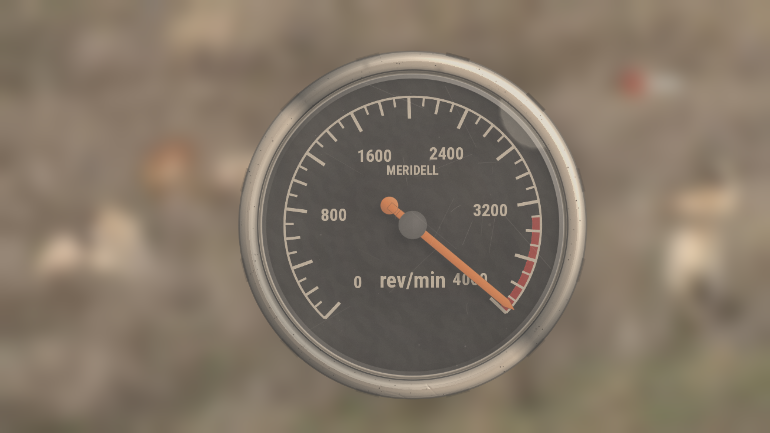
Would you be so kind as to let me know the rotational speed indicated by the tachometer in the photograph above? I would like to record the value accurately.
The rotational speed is 3950 rpm
